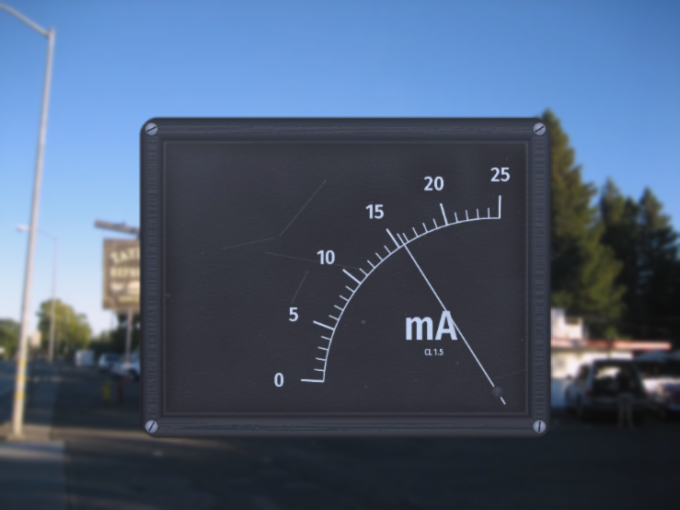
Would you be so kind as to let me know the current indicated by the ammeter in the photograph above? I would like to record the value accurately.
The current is 15.5 mA
